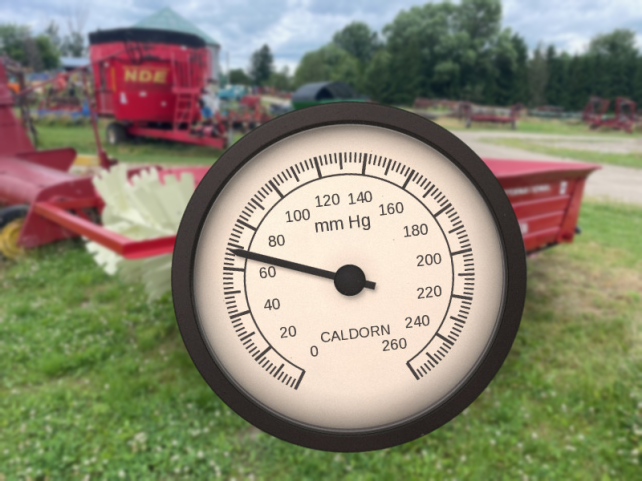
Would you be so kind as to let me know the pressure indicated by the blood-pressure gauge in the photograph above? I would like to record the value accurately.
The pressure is 68 mmHg
